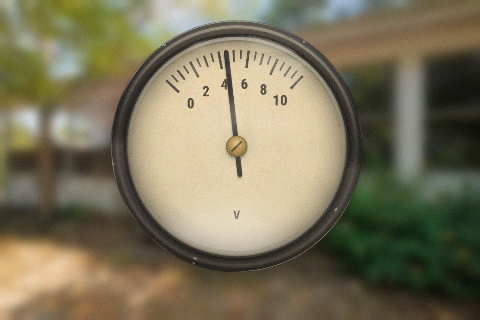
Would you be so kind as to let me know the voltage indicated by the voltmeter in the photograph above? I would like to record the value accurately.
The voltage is 4.5 V
